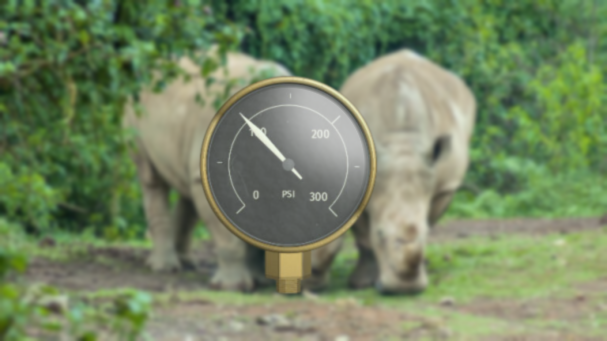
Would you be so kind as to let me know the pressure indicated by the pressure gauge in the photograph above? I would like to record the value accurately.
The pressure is 100 psi
